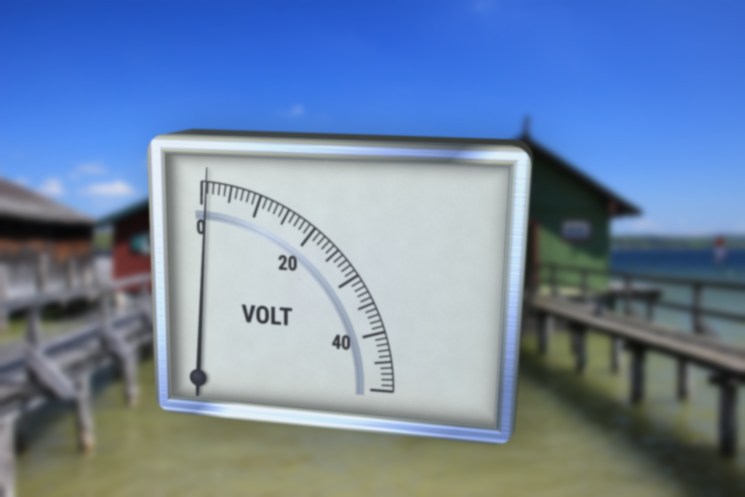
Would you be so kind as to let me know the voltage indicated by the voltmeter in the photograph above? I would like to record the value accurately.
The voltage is 1 V
